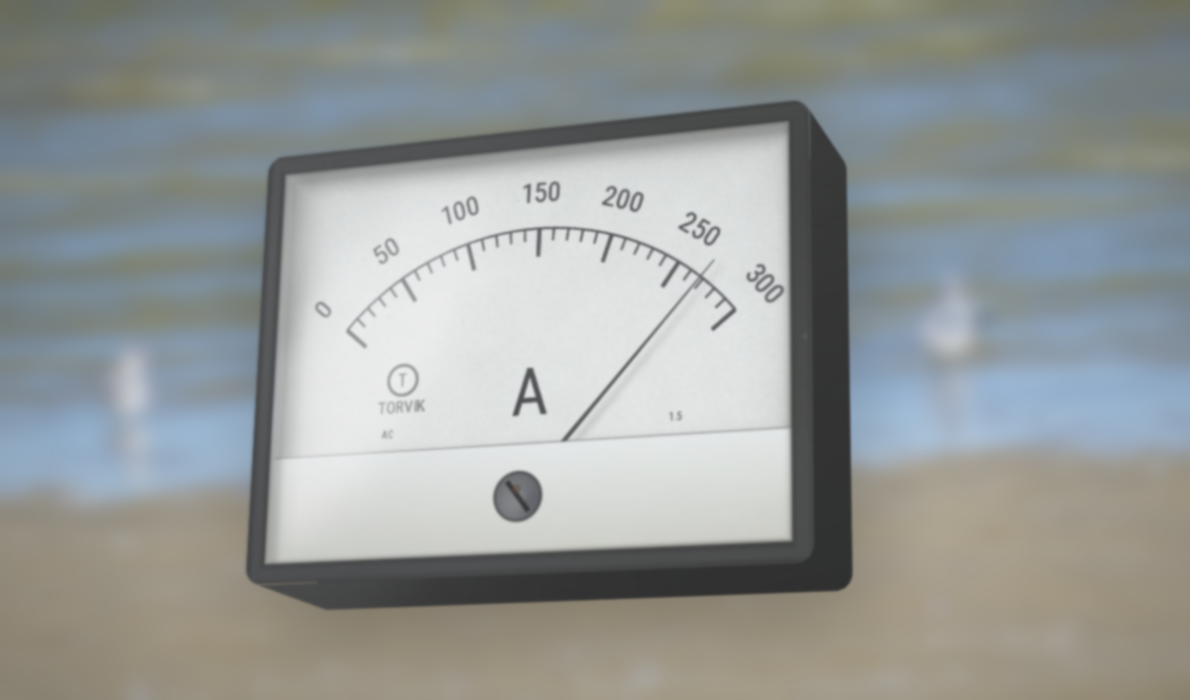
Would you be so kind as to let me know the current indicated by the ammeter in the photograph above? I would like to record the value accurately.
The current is 270 A
